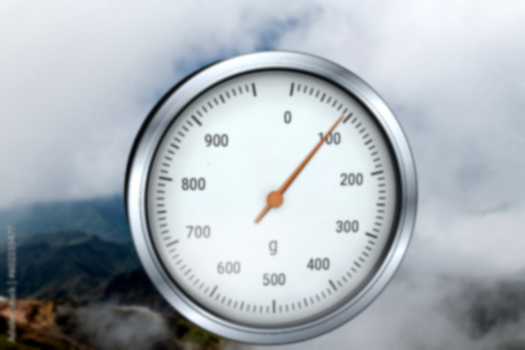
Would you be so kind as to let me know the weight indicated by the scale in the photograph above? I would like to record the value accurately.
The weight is 90 g
